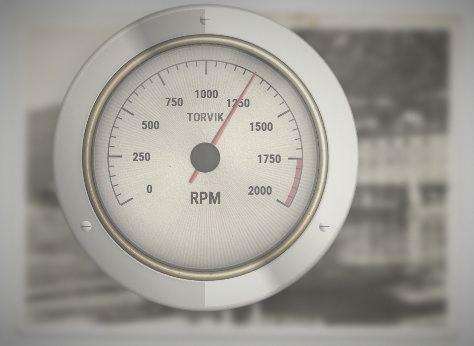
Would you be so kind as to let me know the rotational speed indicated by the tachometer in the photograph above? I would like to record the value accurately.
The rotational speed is 1250 rpm
